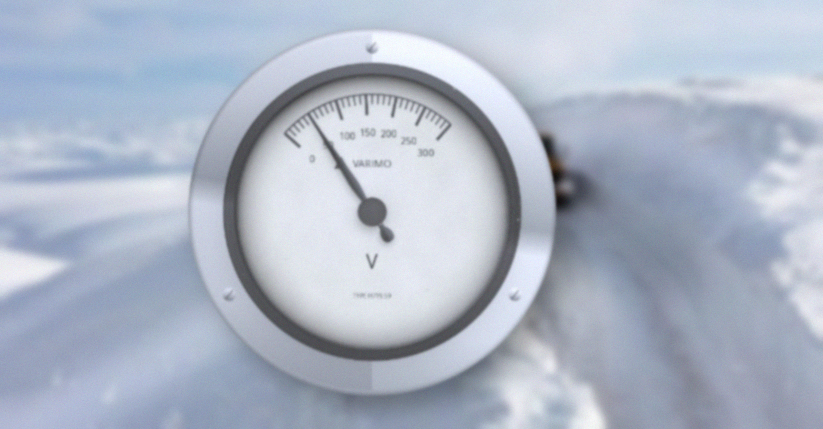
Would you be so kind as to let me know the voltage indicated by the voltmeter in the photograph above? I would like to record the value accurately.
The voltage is 50 V
